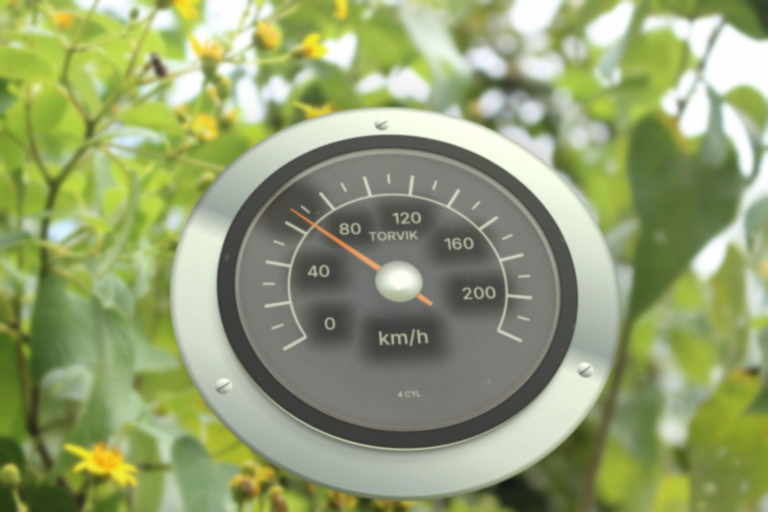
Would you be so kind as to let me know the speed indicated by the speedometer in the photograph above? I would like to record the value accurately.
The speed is 65 km/h
